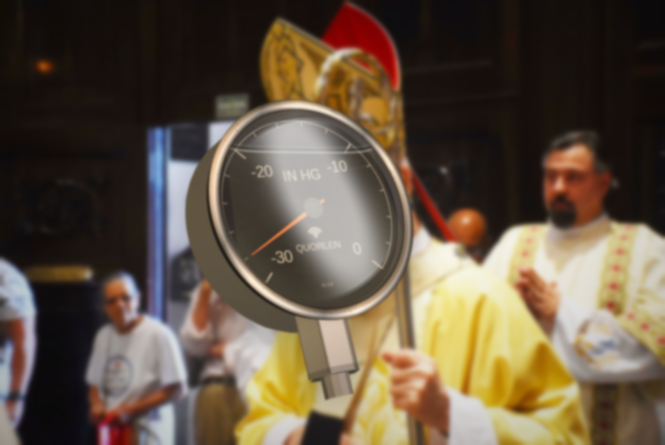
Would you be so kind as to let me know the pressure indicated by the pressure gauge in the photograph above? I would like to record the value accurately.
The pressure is -28 inHg
